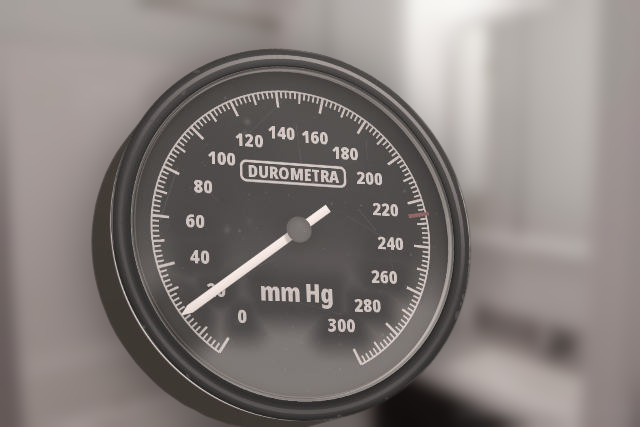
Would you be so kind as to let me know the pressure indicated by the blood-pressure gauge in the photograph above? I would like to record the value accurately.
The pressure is 20 mmHg
